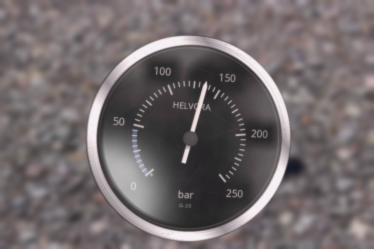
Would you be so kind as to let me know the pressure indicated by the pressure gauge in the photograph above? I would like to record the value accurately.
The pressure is 135 bar
